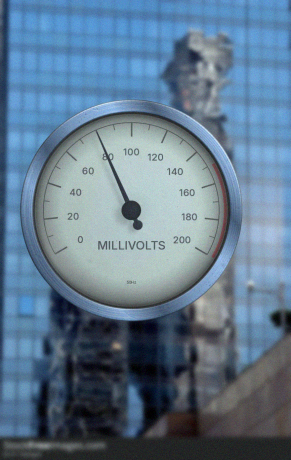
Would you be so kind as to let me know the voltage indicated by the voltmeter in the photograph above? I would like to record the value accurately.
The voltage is 80 mV
